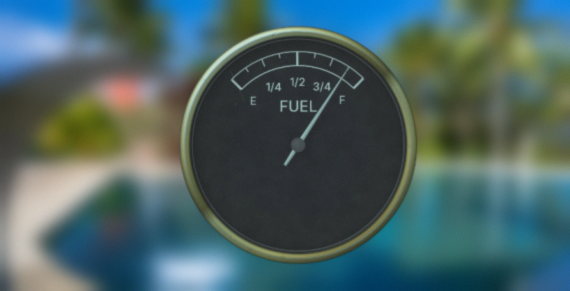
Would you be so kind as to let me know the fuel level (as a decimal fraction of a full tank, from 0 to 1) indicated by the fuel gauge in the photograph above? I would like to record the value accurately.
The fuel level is 0.875
